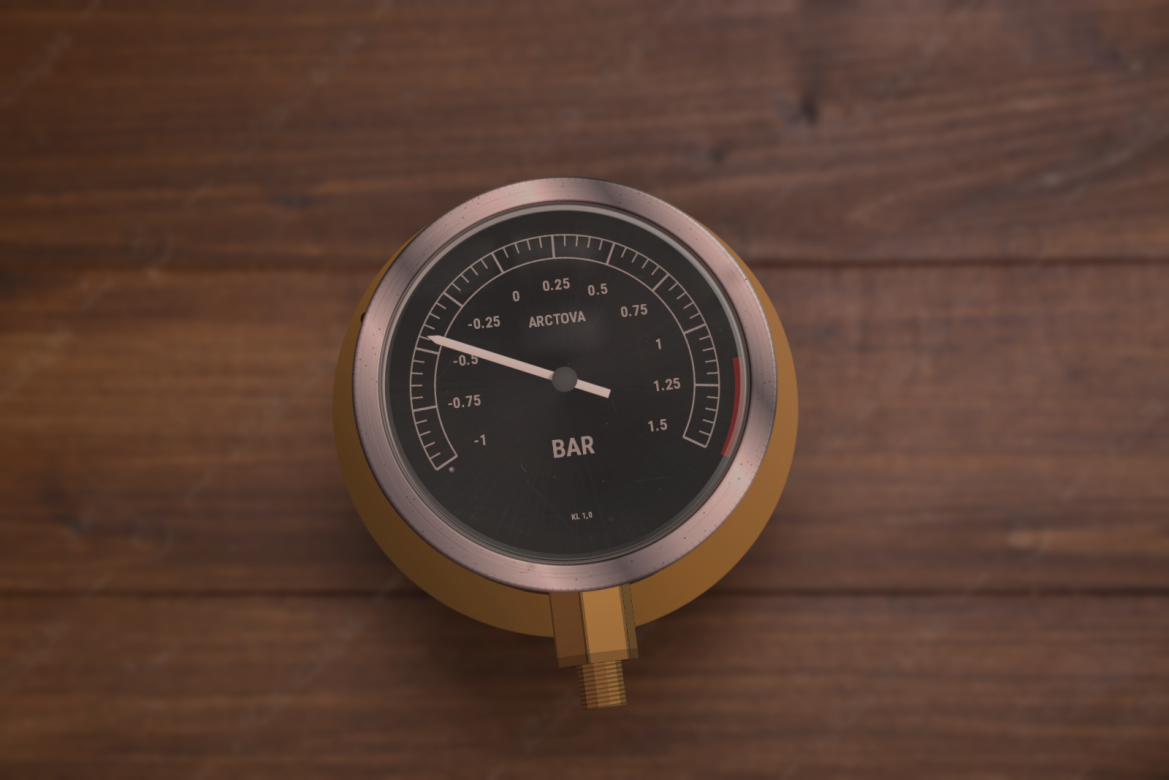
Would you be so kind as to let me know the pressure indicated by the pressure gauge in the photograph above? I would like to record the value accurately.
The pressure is -0.45 bar
